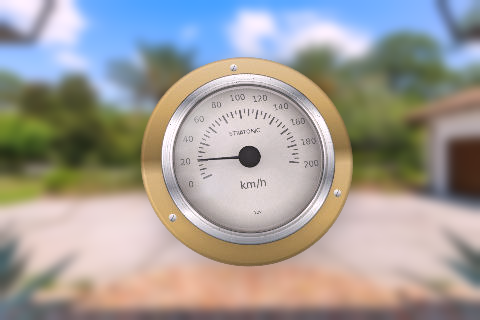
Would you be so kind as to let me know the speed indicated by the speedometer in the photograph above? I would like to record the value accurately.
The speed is 20 km/h
